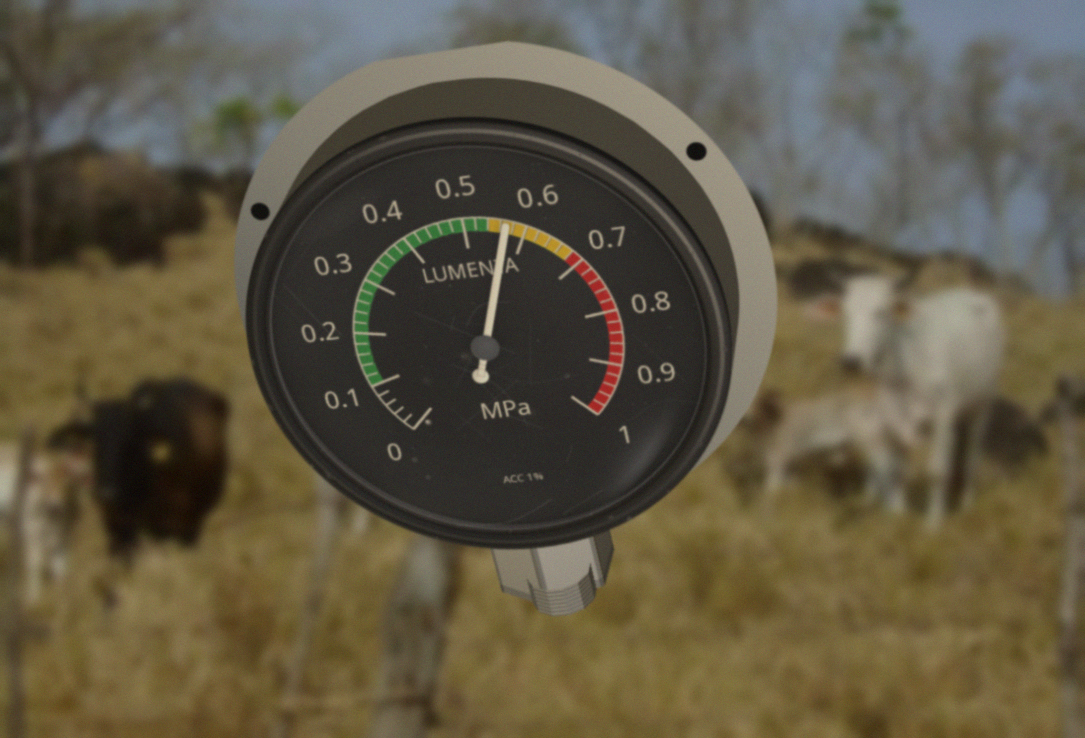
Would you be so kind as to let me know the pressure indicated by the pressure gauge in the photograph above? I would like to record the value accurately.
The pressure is 0.57 MPa
